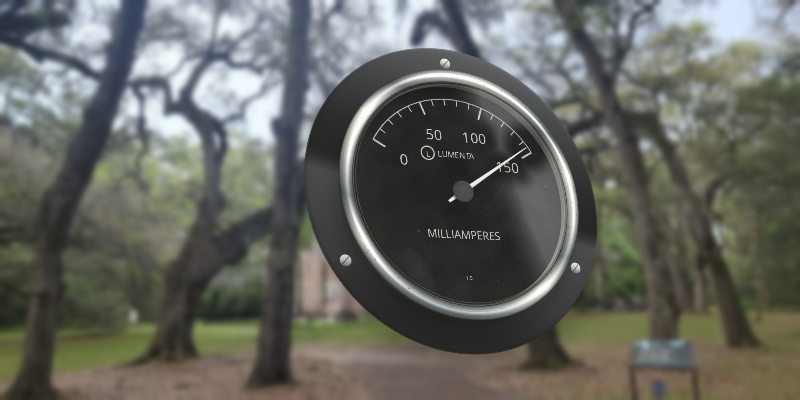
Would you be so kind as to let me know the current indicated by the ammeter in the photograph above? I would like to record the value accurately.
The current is 145 mA
